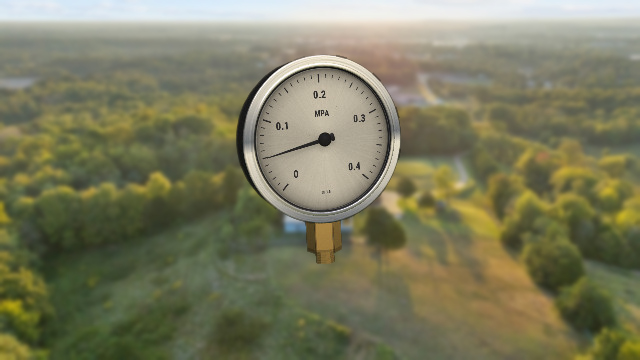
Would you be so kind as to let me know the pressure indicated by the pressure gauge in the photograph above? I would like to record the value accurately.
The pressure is 0.05 MPa
